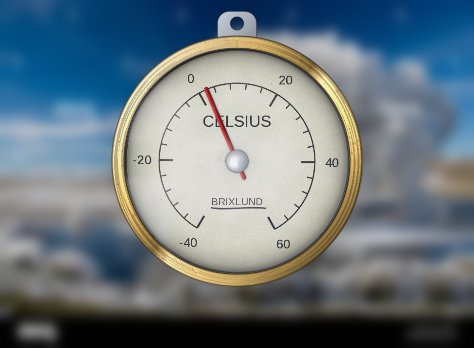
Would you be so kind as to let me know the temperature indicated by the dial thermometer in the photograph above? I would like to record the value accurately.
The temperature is 2 °C
